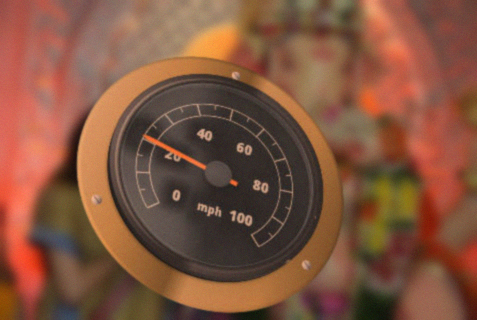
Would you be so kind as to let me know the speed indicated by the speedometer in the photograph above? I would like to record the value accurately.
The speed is 20 mph
